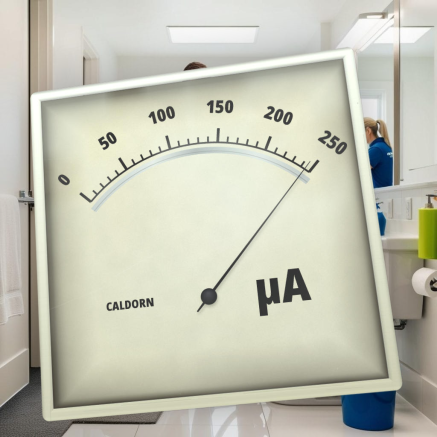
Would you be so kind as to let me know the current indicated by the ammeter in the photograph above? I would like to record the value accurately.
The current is 245 µA
